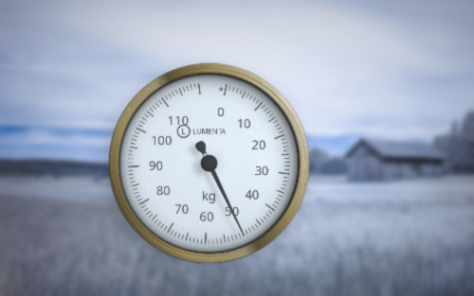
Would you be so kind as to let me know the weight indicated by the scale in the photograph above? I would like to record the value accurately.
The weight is 50 kg
